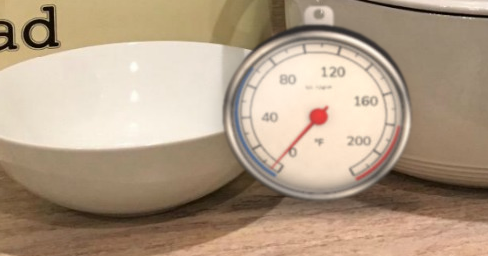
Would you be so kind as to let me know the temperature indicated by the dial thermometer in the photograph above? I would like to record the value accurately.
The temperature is 5 °F
